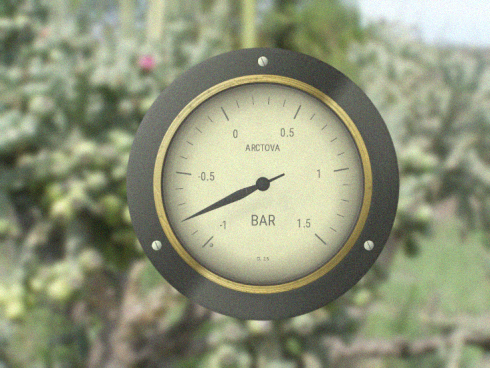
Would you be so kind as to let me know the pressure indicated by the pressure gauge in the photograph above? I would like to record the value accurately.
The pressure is -0.8 bar
